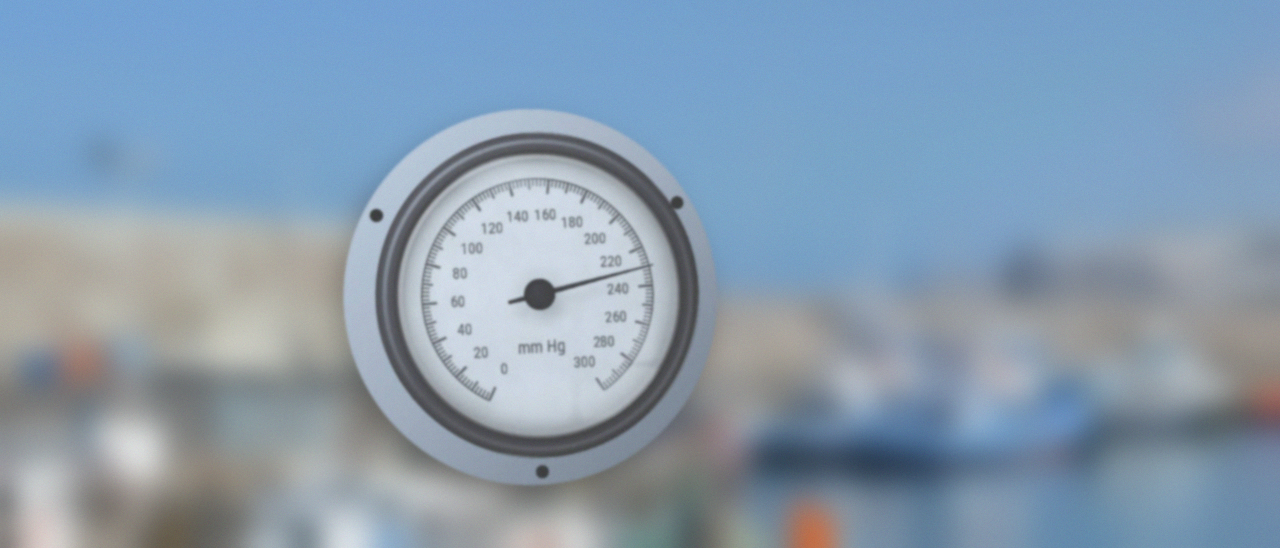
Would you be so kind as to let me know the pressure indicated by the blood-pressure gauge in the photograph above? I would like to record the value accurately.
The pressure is 230 mmHg
